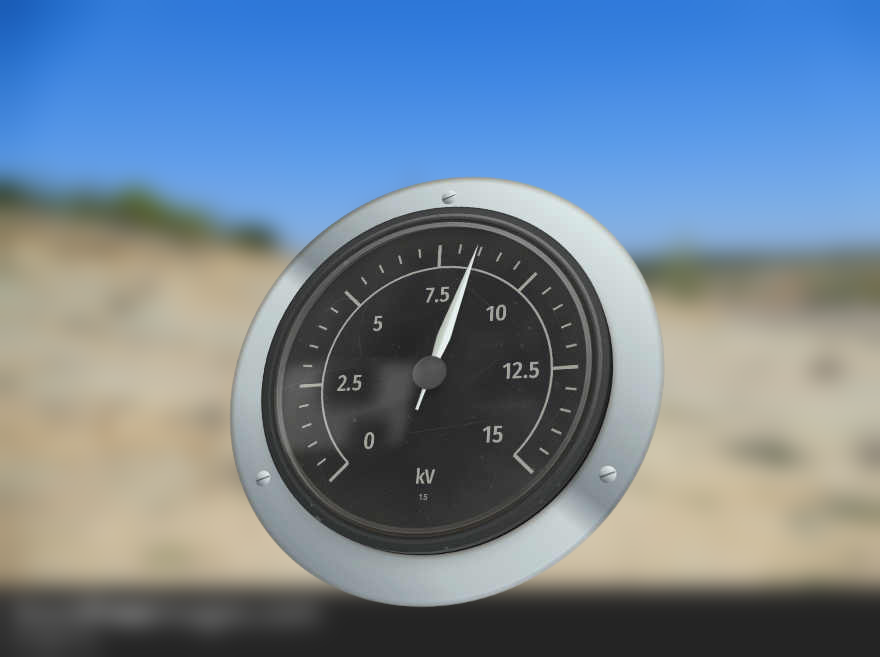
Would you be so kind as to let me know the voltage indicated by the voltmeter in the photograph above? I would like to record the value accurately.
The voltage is 8.5 kV
